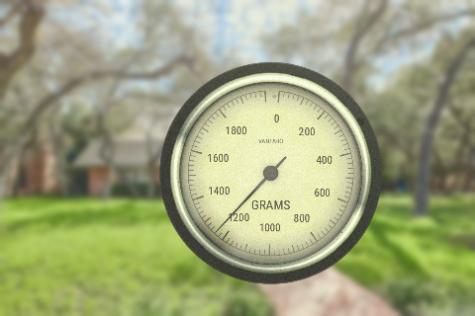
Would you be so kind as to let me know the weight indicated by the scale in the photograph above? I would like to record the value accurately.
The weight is 1240 g
